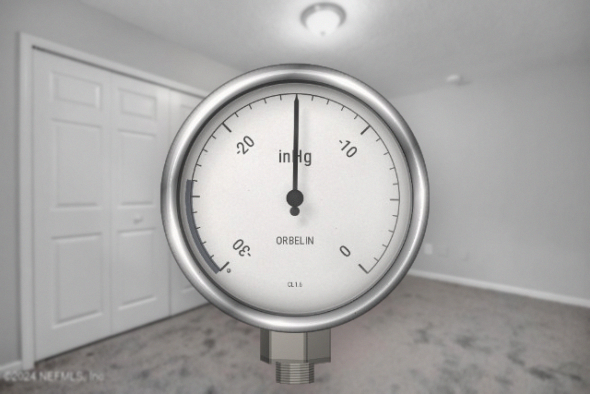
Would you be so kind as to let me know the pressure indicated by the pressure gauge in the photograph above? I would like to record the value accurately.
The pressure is -15 inHg
